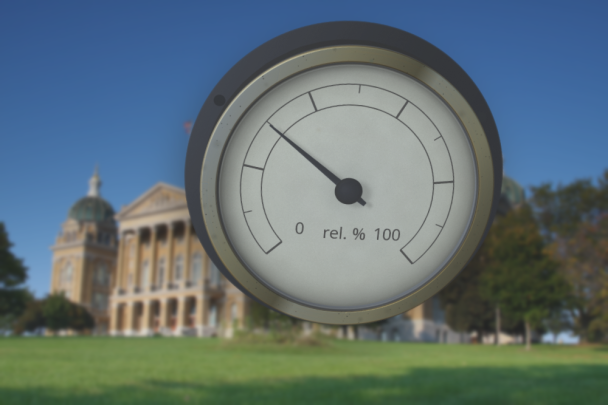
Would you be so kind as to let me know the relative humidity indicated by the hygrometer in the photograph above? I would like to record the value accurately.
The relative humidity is 30 %
